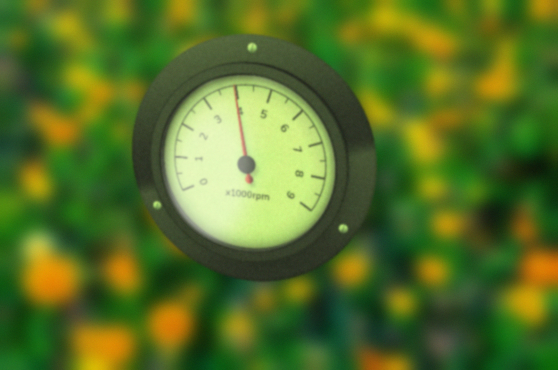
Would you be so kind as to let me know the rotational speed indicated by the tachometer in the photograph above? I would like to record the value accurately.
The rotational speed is 4000 rpm
